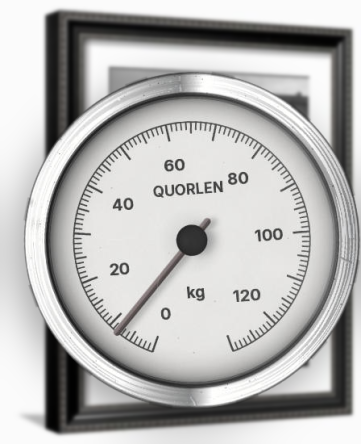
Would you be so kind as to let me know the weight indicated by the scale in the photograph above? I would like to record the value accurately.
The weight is 8 kg
